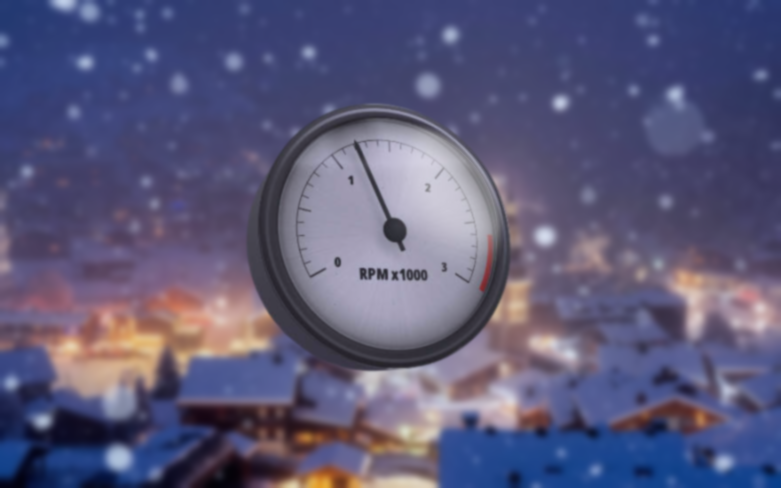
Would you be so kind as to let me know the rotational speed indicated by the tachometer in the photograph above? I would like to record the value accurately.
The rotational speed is 1200 rpm
